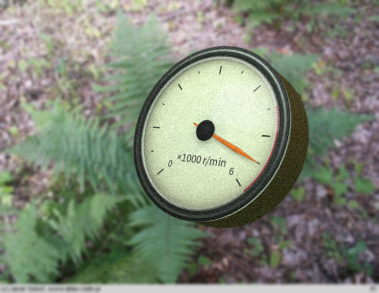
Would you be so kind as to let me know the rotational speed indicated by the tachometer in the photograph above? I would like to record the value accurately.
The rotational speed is 5500 rpm
